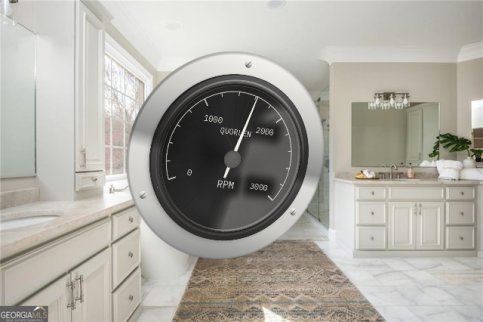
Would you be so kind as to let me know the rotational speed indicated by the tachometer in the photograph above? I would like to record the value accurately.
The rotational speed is 1600 rpm
